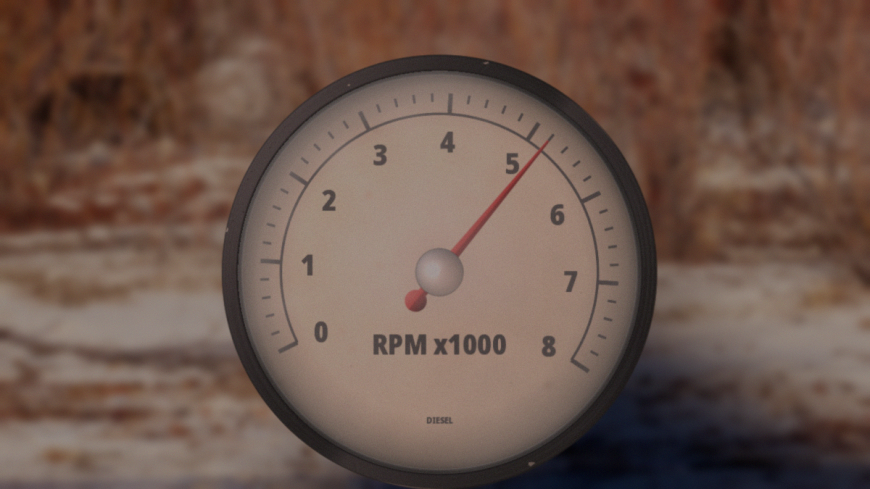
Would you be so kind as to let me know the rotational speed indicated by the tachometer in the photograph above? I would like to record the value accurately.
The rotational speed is 5200 rpm
